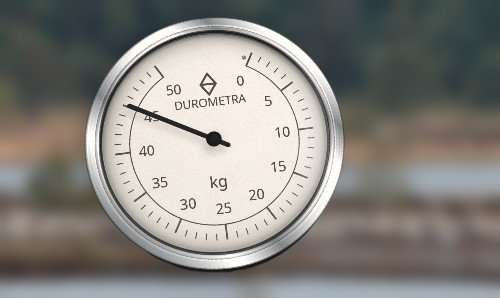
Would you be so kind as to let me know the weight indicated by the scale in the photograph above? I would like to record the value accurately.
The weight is 45 kg
